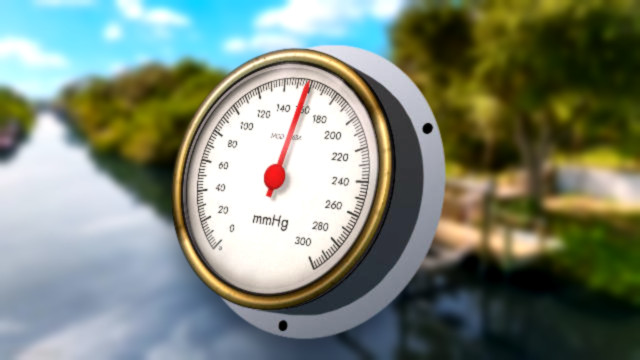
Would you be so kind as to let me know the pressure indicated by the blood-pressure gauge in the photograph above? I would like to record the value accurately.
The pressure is 160 mmHg
